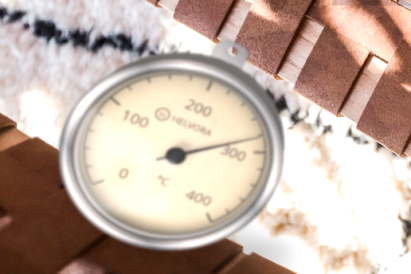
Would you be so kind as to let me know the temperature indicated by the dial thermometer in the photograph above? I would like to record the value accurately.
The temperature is 280 °C
